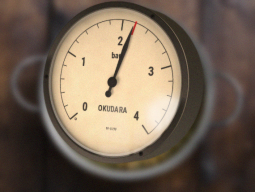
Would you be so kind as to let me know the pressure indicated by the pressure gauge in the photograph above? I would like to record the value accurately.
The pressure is 2.2 bar
